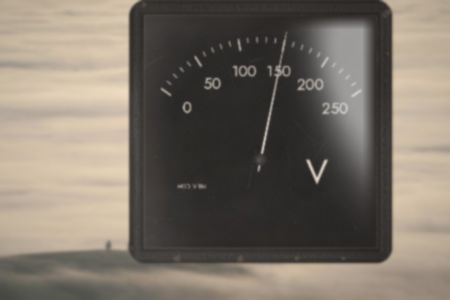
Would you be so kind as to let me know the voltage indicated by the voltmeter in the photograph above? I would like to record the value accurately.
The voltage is 150 V
